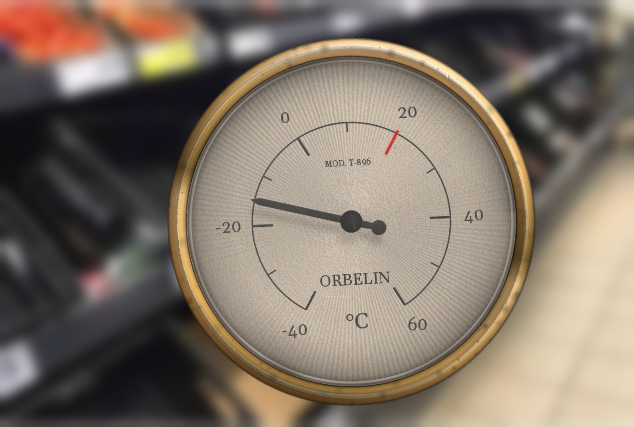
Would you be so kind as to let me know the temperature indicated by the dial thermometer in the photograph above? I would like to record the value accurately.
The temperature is -15 °C
